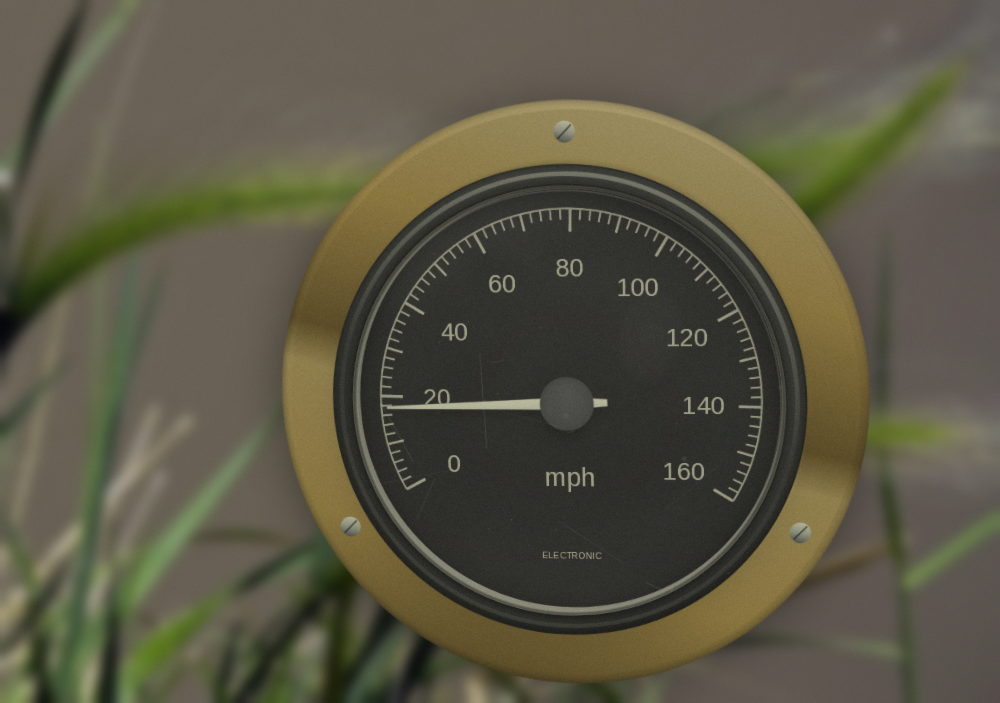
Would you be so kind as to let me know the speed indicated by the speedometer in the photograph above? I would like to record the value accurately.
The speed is 18 mph
